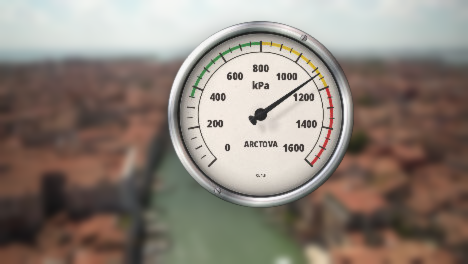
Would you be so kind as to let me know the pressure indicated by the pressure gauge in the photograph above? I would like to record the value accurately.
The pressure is 1125 kPa
